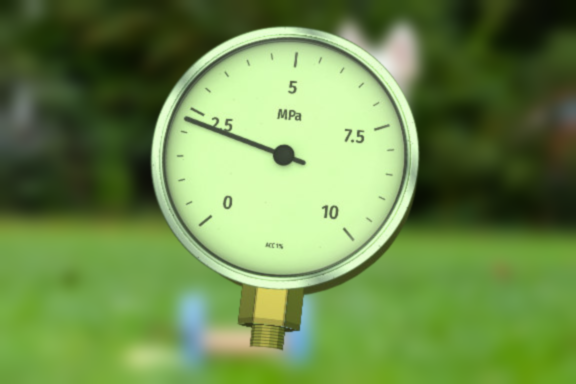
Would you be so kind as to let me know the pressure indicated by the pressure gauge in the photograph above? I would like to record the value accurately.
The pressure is 2.25 MPa
